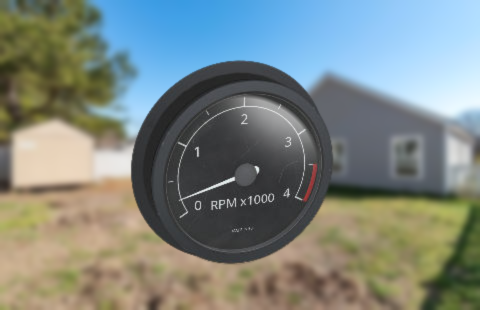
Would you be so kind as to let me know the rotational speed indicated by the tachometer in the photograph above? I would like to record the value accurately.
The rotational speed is 250 rpm
